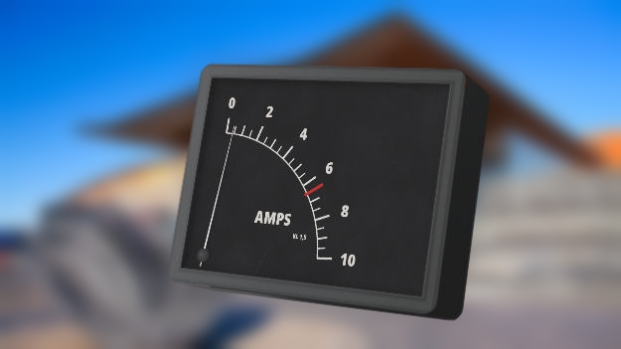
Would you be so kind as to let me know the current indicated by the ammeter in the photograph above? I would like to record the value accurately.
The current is 0.5 A
